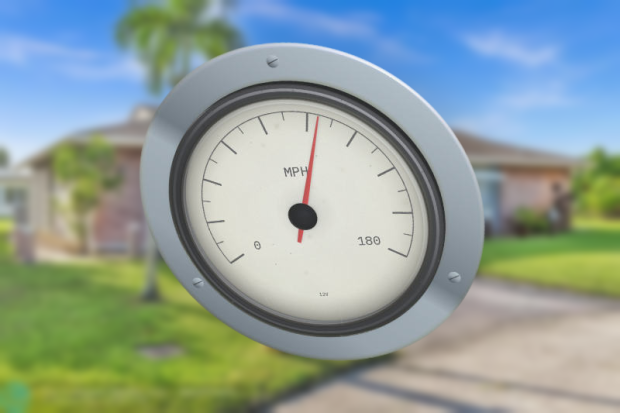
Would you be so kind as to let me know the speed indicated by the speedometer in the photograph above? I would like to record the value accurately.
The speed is 105 mph
